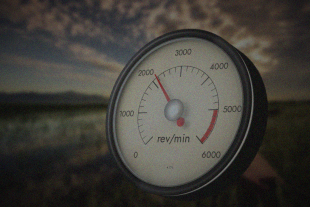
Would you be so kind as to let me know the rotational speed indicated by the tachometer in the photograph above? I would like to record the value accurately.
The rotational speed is 2200 rpm
